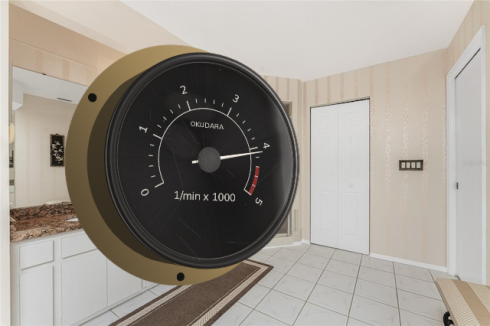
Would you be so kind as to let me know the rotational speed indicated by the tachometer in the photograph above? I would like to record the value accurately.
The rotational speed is 4100 rpm
